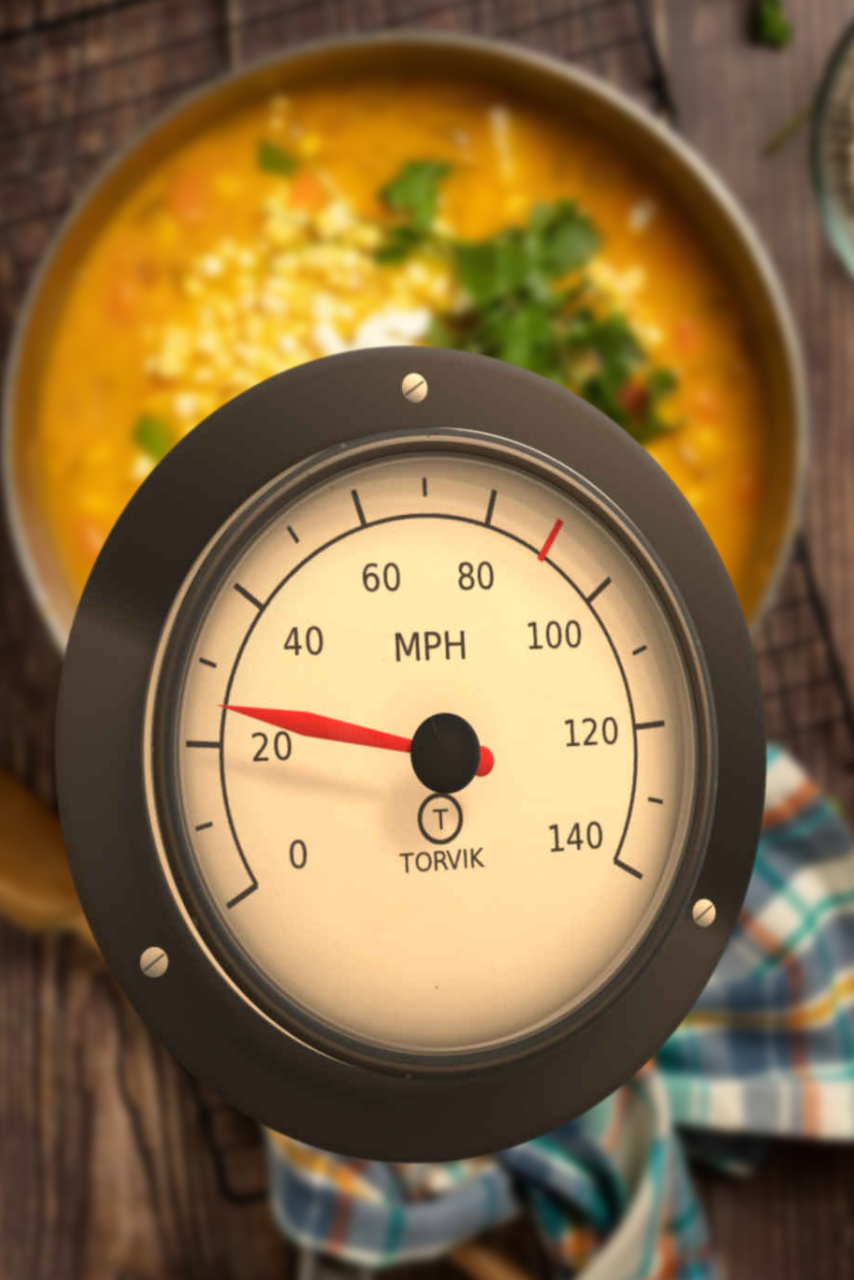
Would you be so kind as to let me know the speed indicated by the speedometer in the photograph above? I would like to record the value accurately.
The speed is 25 mph
